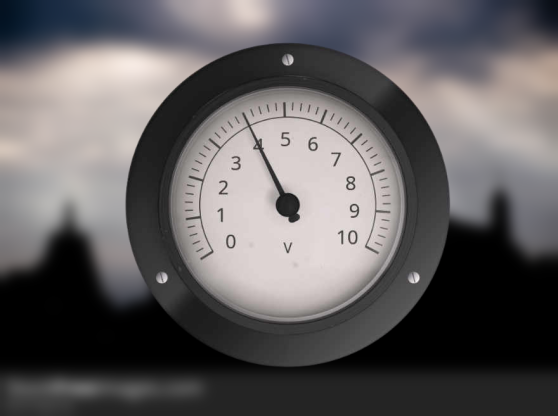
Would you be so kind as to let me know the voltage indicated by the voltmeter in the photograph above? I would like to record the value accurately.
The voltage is 4 V
